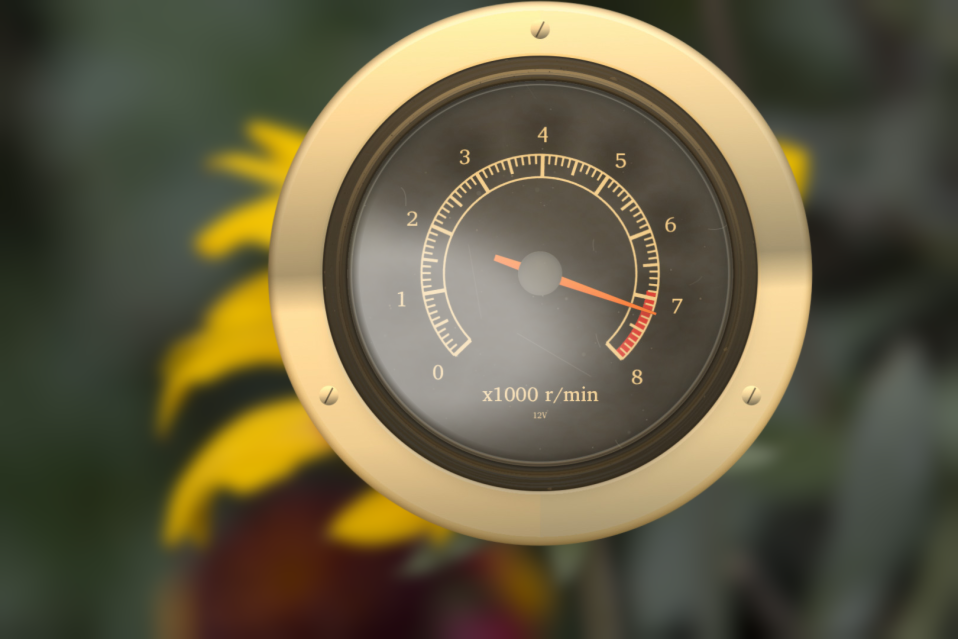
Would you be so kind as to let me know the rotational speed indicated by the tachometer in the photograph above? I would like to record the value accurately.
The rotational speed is 7200 rpm
